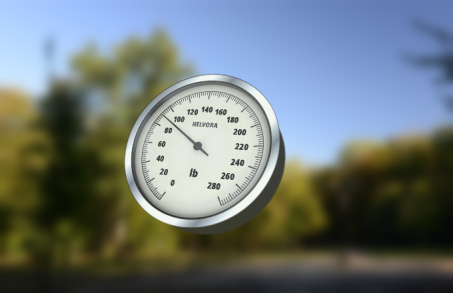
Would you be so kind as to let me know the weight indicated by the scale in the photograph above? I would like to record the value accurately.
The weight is 90 lb
